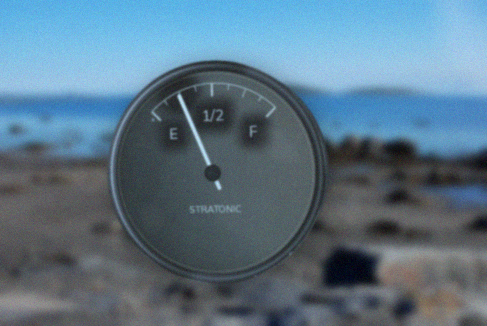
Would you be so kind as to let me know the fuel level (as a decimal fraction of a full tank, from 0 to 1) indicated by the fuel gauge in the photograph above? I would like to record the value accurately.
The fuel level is 0.25
